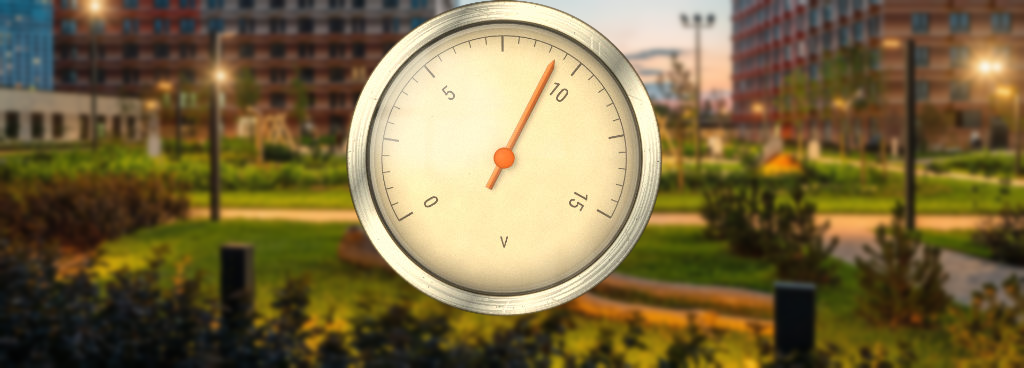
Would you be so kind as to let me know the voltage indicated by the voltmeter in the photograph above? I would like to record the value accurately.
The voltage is 9.25 V
